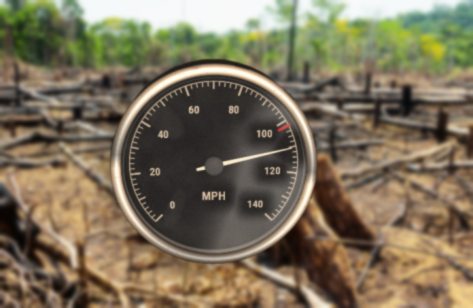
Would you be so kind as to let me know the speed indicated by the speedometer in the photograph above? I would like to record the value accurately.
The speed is 110 mph
